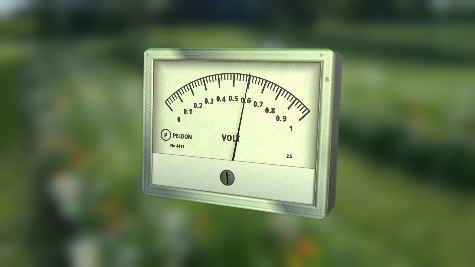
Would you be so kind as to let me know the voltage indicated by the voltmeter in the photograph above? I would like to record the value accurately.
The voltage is 0.6 V
